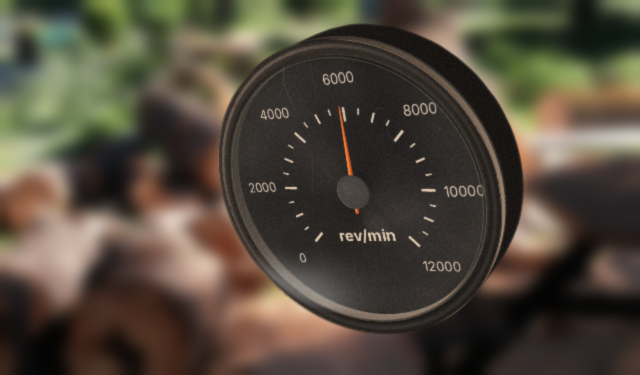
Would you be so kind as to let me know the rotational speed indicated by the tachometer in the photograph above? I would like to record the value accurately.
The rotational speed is 6000 rpm
